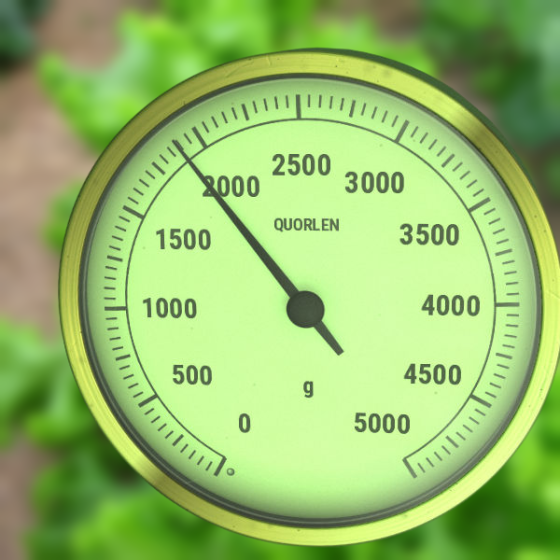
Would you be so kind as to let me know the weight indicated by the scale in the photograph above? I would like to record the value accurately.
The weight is 1900 g
